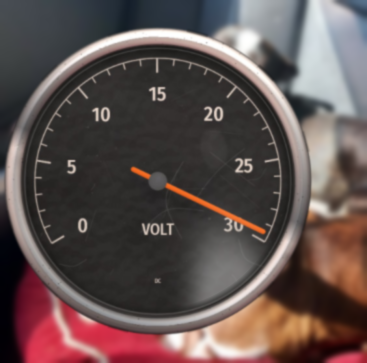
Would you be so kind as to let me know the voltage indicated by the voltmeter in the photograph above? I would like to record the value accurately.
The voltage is 29.5 V
